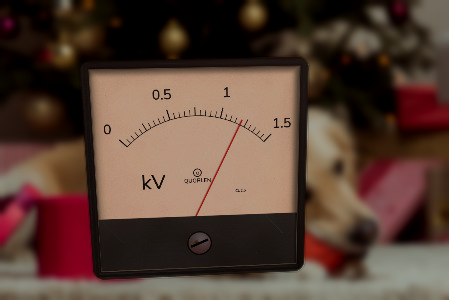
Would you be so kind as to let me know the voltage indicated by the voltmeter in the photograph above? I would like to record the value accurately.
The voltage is 1.2 kV
